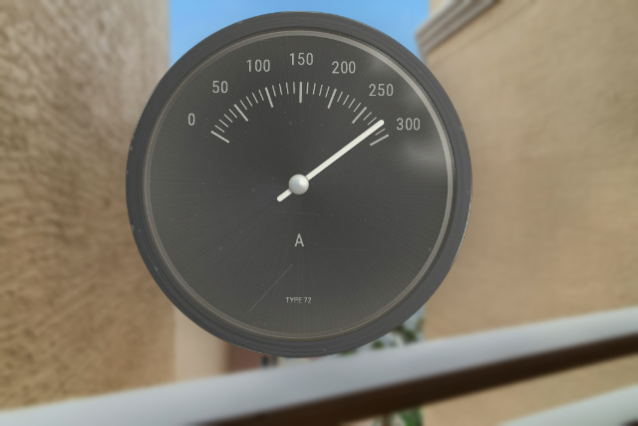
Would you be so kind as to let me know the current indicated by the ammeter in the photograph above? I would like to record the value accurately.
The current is 280 A
